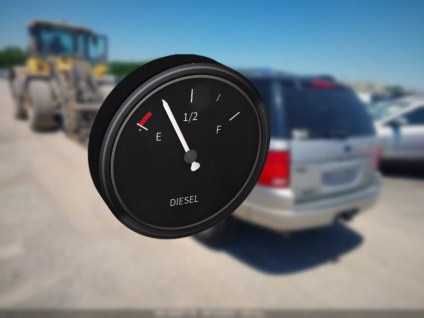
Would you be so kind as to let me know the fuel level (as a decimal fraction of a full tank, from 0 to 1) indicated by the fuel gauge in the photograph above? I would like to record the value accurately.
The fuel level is 0.25
